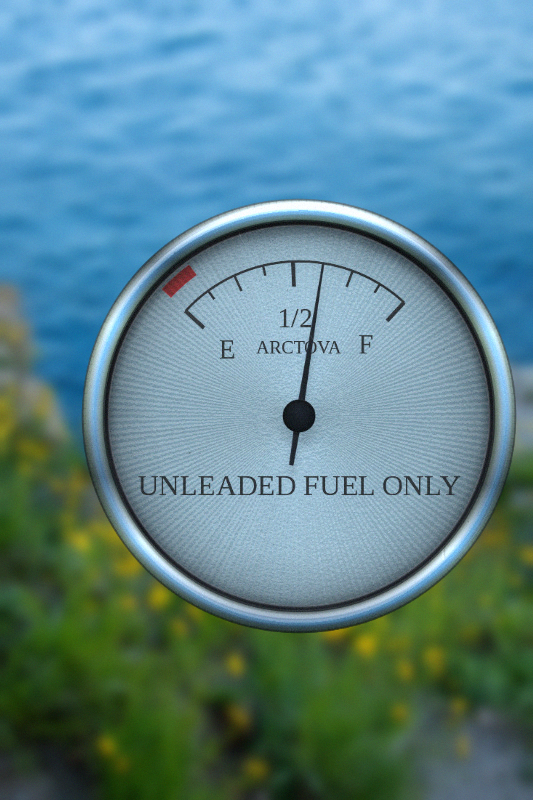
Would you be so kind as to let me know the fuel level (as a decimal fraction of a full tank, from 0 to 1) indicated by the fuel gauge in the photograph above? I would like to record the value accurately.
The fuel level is 0.625
